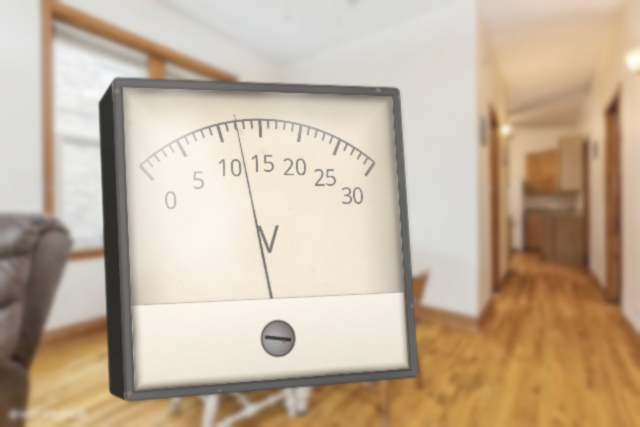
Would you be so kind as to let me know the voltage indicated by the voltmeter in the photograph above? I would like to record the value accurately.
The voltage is 12 V
